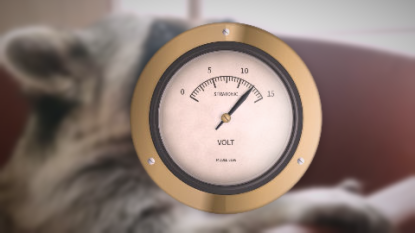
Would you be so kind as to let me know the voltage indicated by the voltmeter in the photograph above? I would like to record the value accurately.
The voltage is 12.5 V
